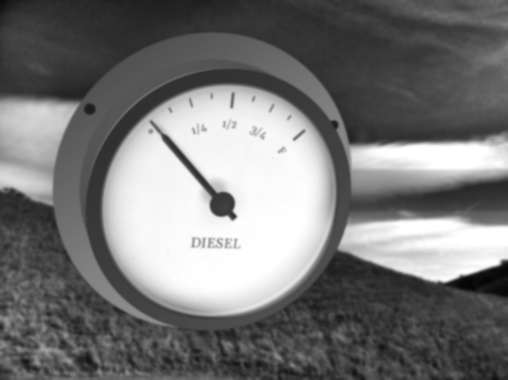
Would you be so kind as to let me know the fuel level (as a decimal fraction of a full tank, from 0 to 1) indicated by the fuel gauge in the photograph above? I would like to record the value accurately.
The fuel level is 0
